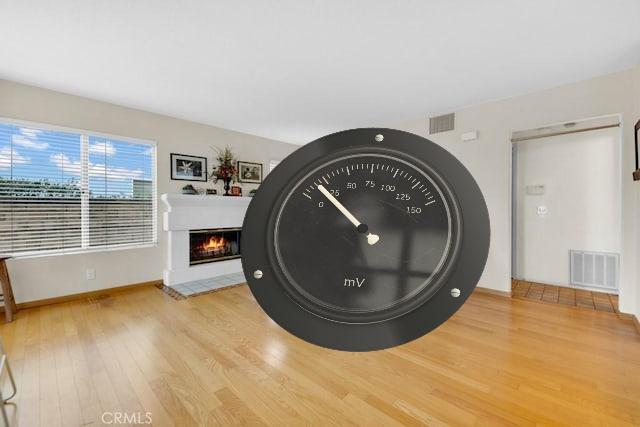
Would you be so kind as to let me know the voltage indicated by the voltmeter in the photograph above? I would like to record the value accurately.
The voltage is 15 mV
